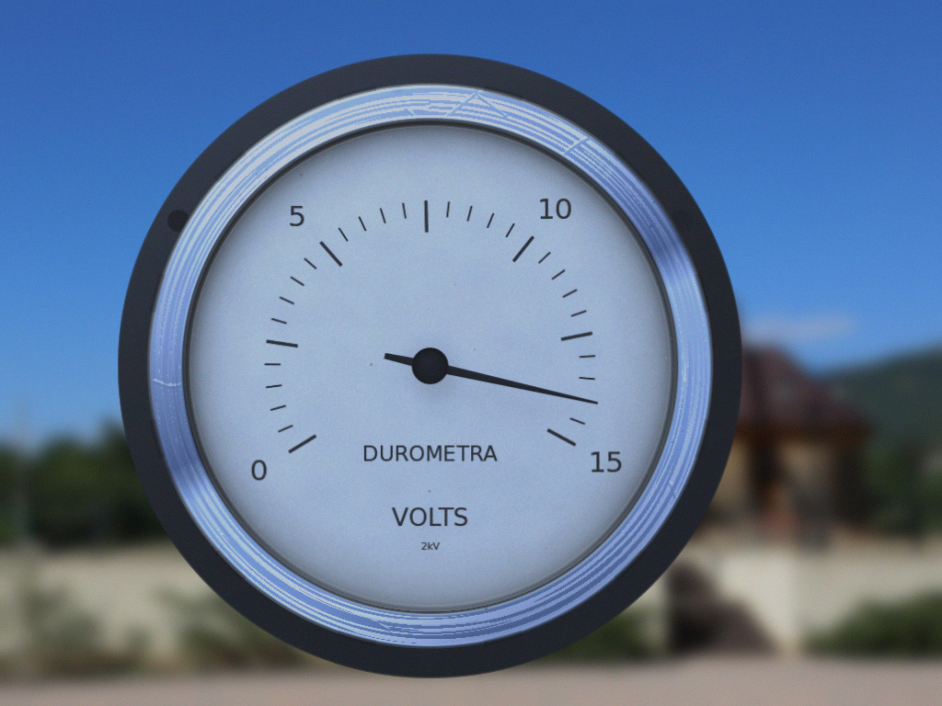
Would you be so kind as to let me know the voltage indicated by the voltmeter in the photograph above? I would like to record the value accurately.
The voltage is 14 V
